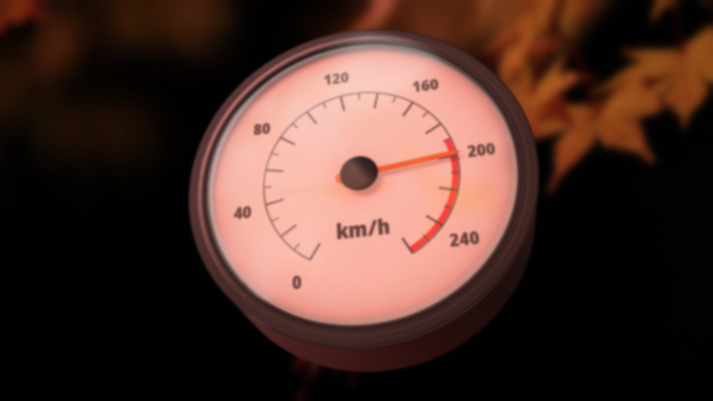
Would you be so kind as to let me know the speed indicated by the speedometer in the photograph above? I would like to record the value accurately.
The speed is 200 km/h
